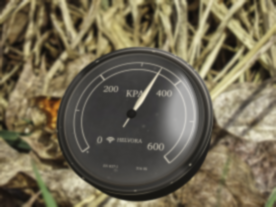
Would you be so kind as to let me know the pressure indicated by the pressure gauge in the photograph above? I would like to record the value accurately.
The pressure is 350 kPa
